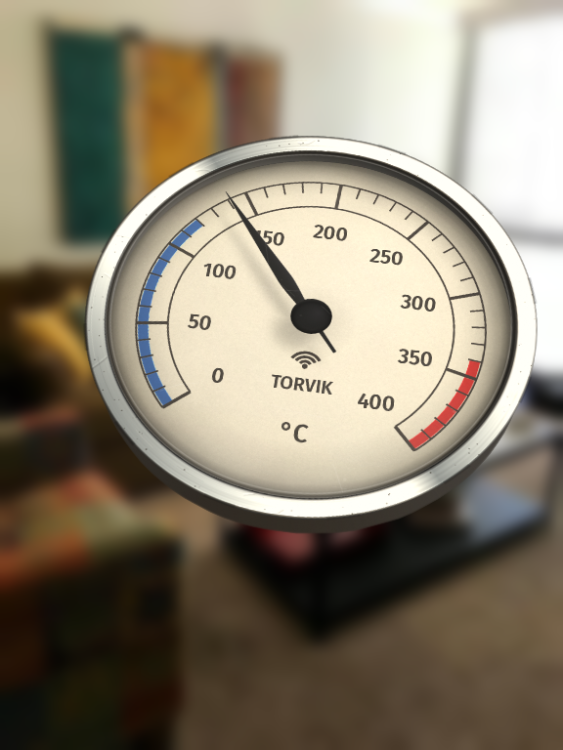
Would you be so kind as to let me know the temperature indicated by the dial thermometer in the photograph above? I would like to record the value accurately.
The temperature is 140 °C
